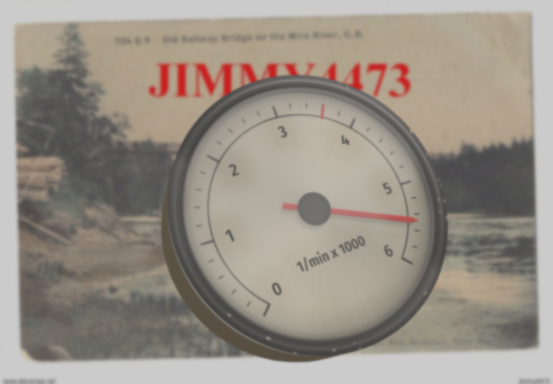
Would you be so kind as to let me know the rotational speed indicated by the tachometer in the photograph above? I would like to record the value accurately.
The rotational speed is 5500 rpm
